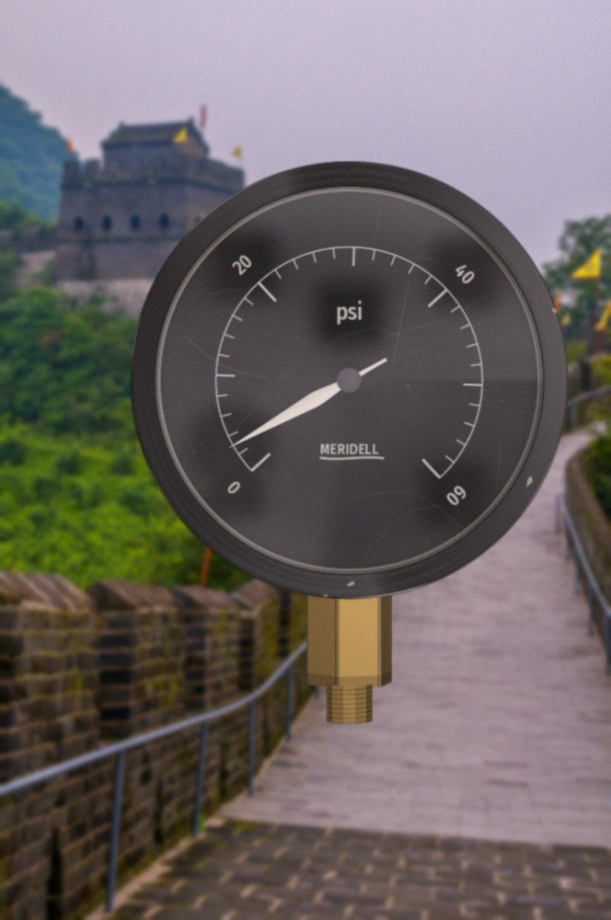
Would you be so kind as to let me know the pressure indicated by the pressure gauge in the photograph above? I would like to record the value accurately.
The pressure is 3 psi
